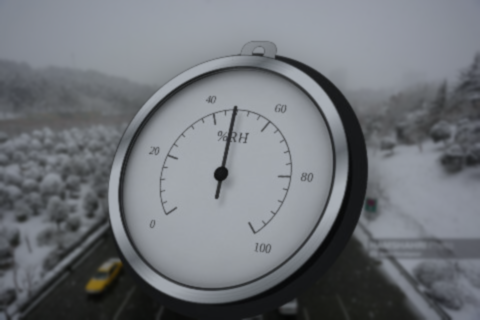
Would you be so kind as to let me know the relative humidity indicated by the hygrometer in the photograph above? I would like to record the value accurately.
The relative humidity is 48 %
